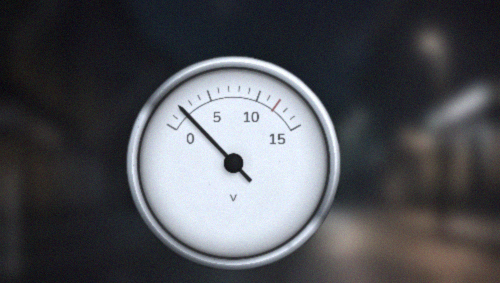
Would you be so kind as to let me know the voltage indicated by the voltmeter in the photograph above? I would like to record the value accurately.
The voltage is 2 V
